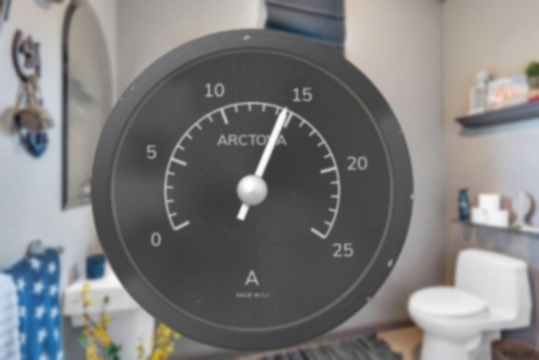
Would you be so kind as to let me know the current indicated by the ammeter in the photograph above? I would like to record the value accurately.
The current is 14.5 A
